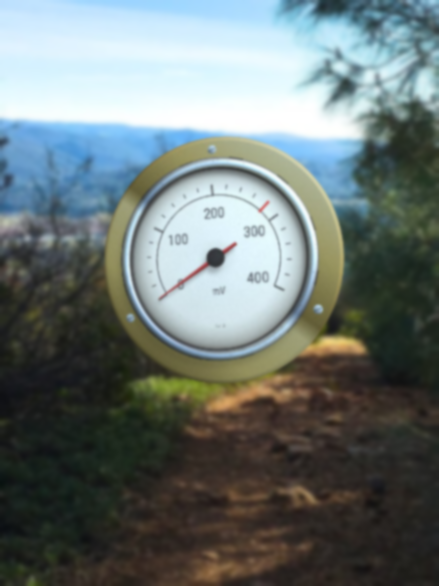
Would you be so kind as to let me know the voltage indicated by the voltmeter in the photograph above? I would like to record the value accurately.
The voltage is 0 mV
